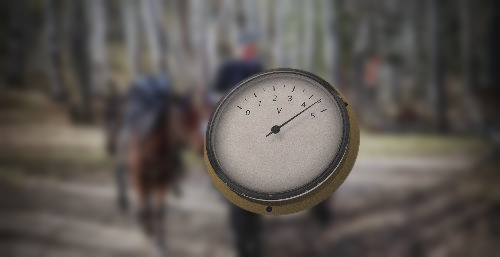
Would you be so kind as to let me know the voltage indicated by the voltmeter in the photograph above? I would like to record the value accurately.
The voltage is 4.5 V
